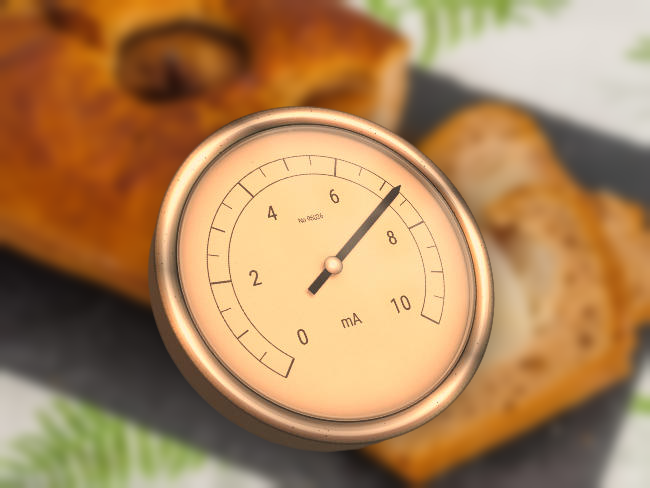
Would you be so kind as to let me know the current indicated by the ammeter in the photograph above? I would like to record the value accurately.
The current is 7.25 mA
